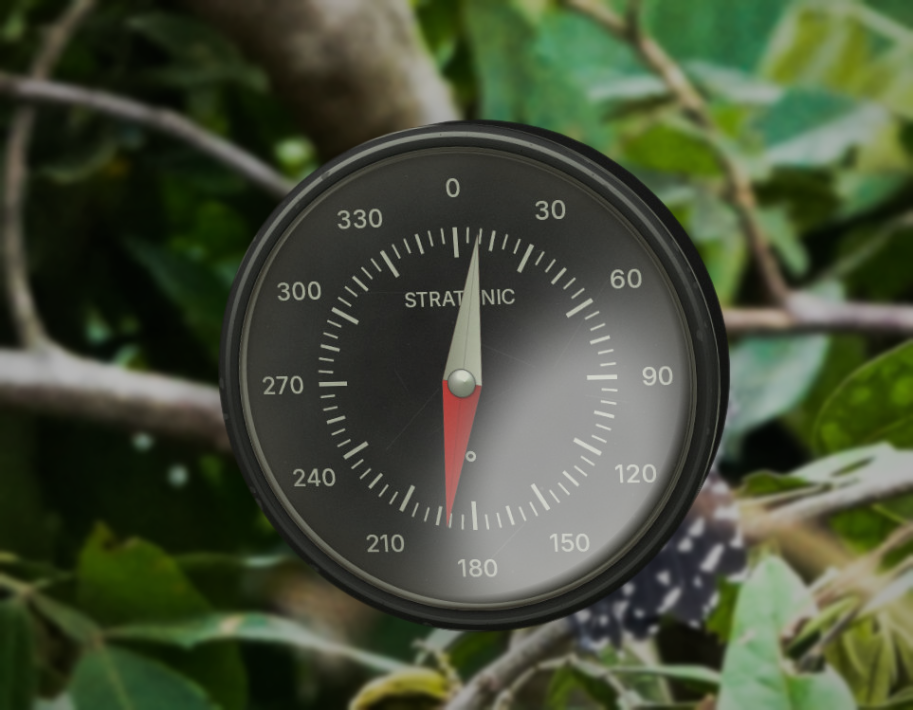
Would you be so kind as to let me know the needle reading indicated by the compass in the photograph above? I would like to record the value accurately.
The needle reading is 190 °
